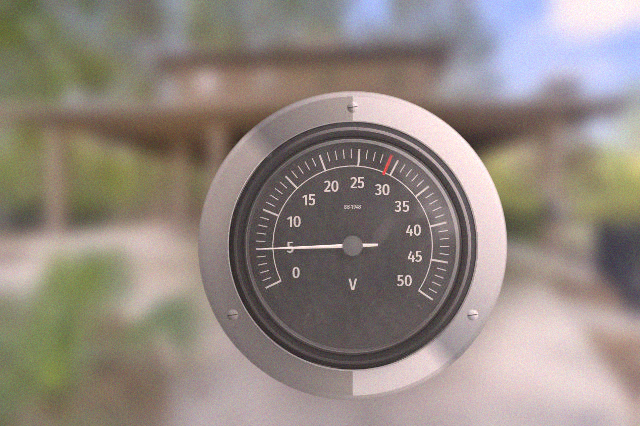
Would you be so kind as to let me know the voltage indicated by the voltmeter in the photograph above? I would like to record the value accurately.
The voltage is 5 V
